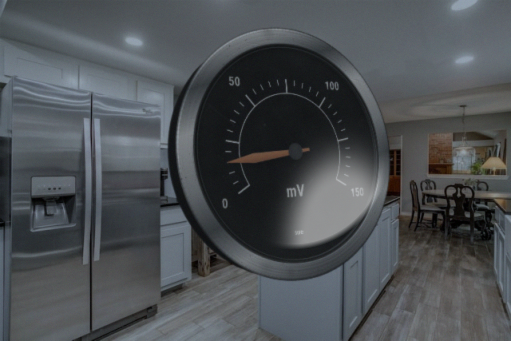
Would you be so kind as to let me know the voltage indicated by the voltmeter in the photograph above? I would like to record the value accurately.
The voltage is 15 mV
